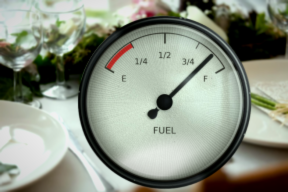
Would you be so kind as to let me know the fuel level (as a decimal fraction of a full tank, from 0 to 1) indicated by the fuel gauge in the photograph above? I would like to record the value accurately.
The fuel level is 0.875
